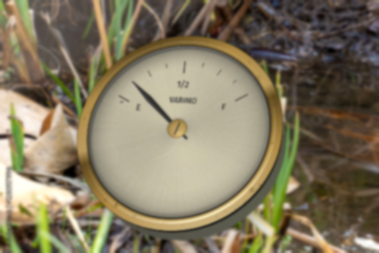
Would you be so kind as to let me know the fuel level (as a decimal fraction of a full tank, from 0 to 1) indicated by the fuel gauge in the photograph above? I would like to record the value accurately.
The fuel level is 0.125
